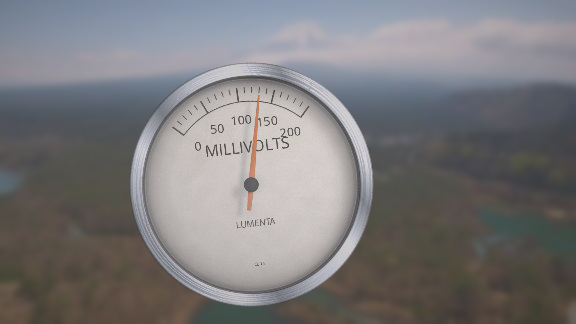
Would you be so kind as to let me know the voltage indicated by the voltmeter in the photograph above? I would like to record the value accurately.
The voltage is 130 mV
